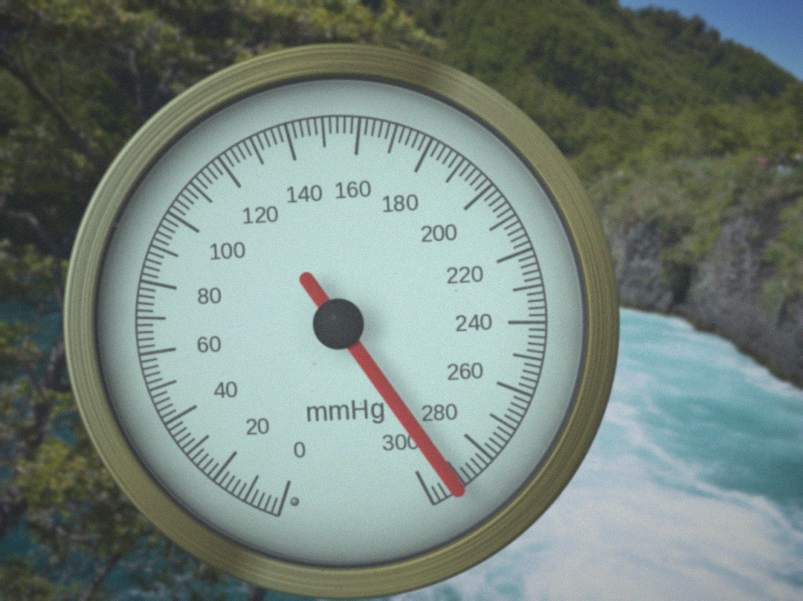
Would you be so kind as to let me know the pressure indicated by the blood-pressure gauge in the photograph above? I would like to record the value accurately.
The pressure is 292 mmHg
